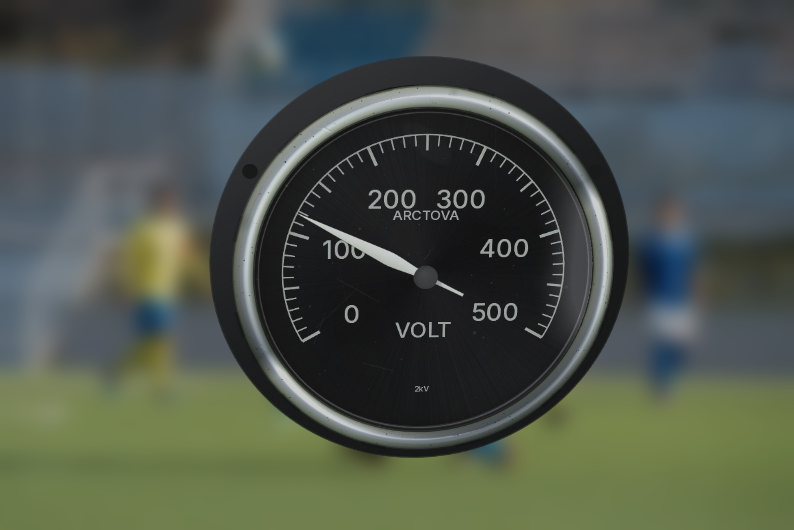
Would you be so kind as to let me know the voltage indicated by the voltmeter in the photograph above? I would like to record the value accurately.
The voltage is 120 V
